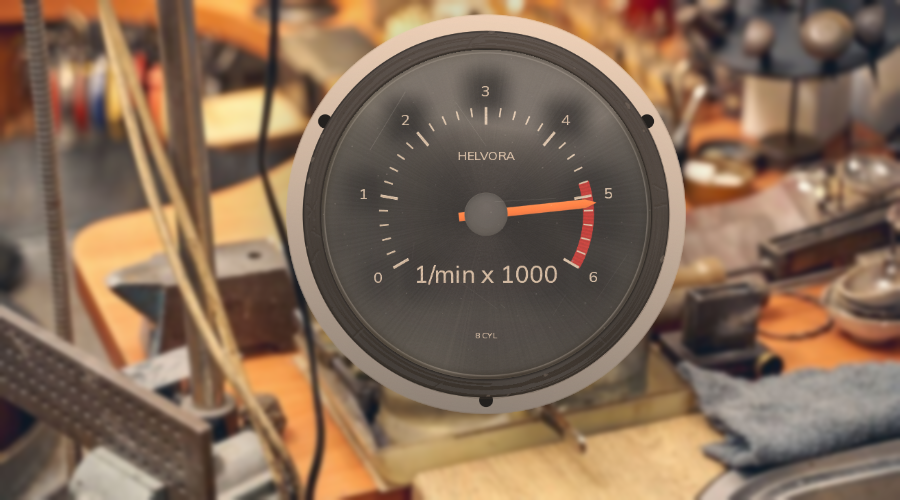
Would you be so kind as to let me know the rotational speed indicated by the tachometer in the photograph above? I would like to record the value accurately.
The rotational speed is 5100 rpm
